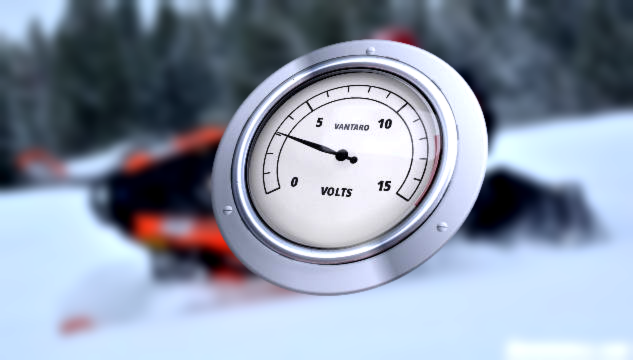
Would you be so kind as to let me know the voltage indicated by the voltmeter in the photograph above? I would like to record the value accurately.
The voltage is 3 V
